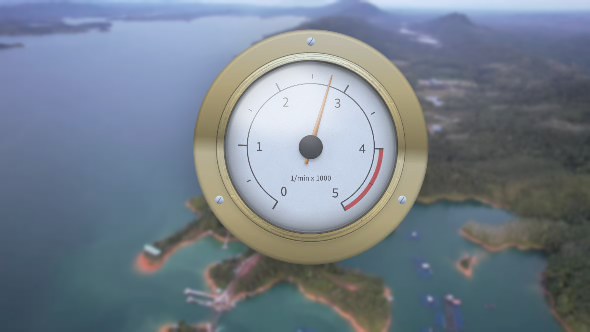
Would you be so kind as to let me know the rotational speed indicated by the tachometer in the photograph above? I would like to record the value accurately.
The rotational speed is 2750 rpm
